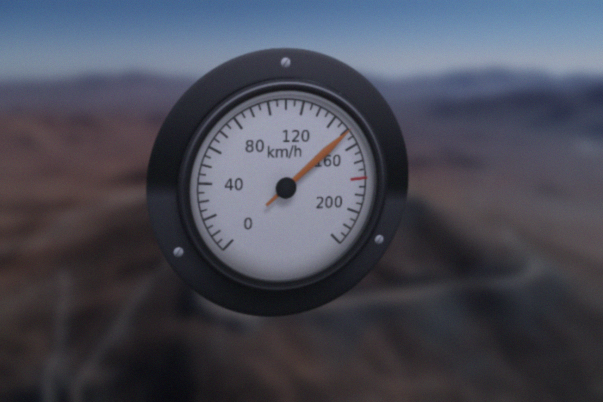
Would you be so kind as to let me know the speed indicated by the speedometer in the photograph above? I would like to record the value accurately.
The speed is 150 km/h
